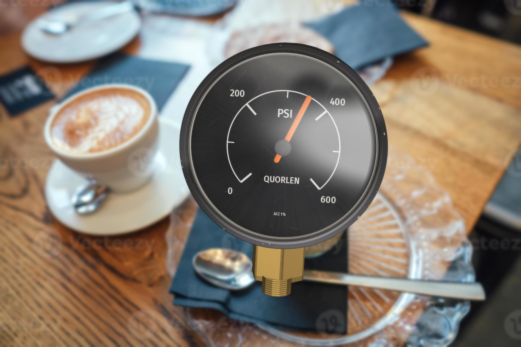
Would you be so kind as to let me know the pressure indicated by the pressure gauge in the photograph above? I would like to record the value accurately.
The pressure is 350 psi
